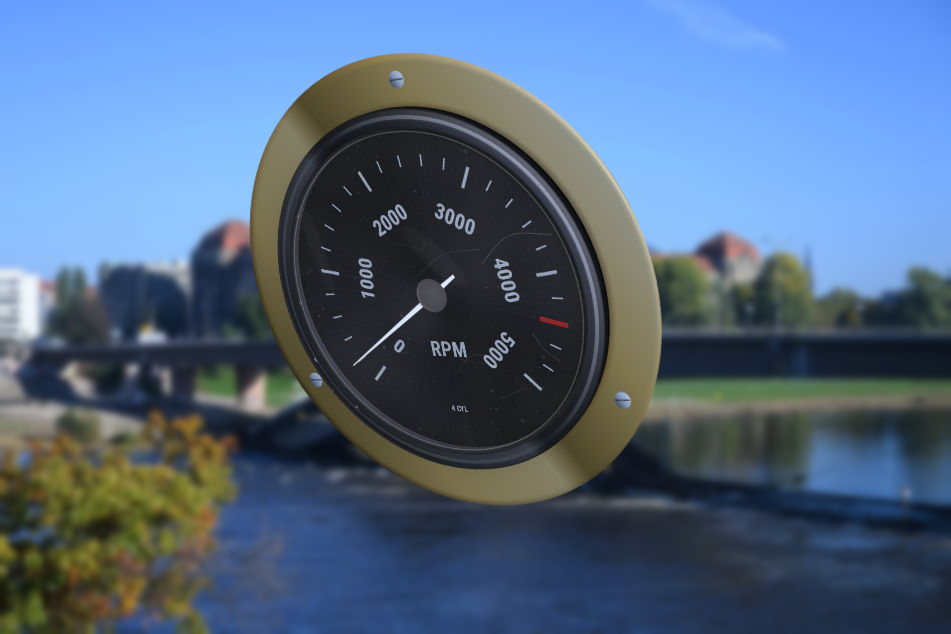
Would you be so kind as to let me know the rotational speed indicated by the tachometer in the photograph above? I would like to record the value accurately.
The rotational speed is 200 rpm
